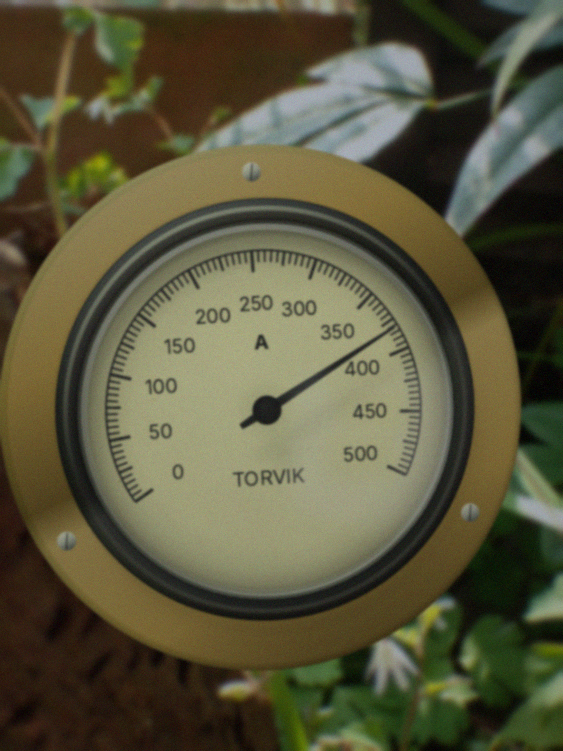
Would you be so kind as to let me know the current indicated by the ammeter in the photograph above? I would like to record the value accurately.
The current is 380 A
